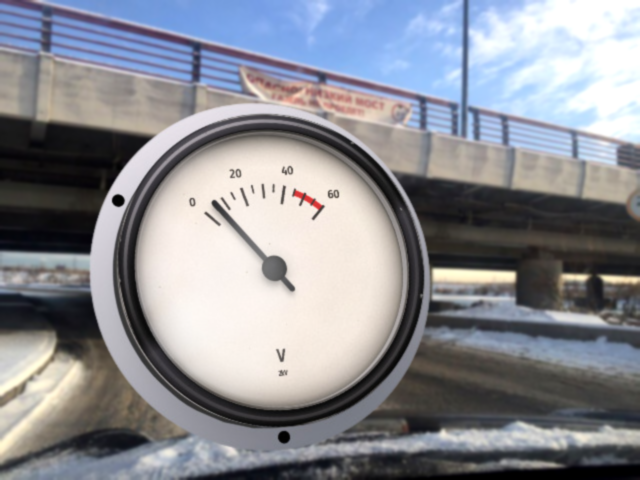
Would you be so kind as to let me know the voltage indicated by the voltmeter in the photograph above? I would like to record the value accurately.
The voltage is 5 V
